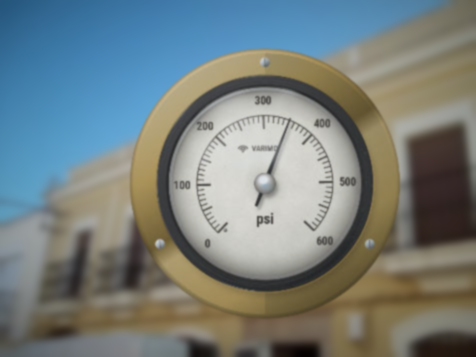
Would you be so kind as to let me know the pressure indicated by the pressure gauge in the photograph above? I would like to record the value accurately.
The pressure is 350 psi
